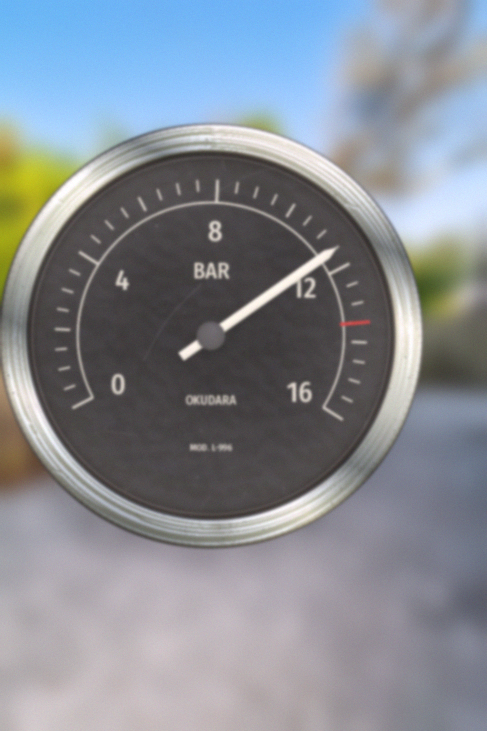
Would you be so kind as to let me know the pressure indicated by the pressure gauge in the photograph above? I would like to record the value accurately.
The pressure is 11.5 bar
